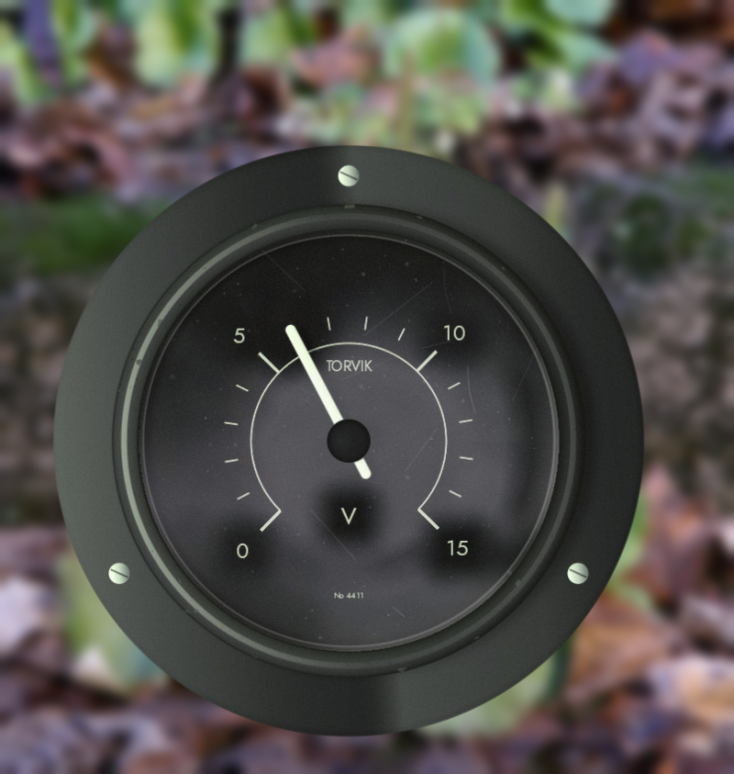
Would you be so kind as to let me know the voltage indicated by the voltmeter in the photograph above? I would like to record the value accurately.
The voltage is 6 V
